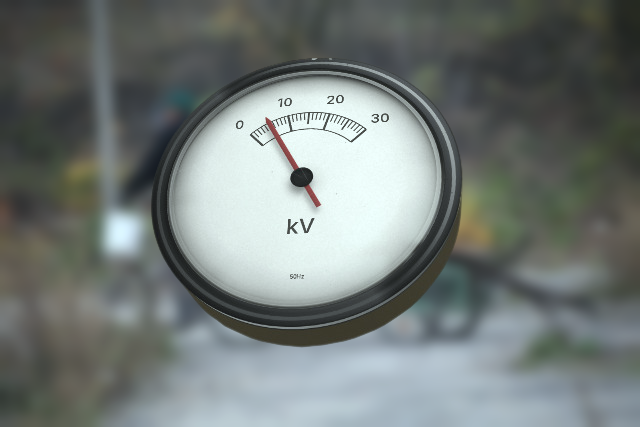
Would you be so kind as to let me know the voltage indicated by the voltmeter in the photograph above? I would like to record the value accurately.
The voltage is 5 kV
